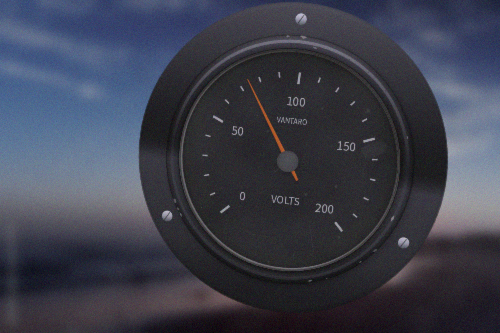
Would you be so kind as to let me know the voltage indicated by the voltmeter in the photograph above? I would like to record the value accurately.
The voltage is 75 V
